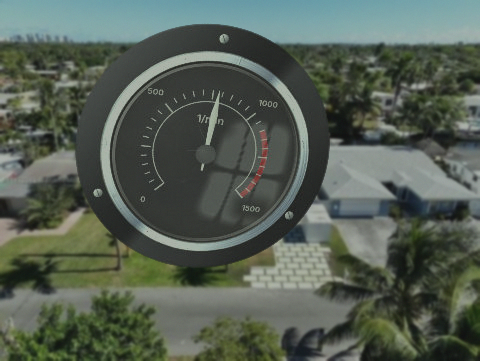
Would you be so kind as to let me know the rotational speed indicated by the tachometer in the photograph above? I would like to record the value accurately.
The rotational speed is 775 rpm
